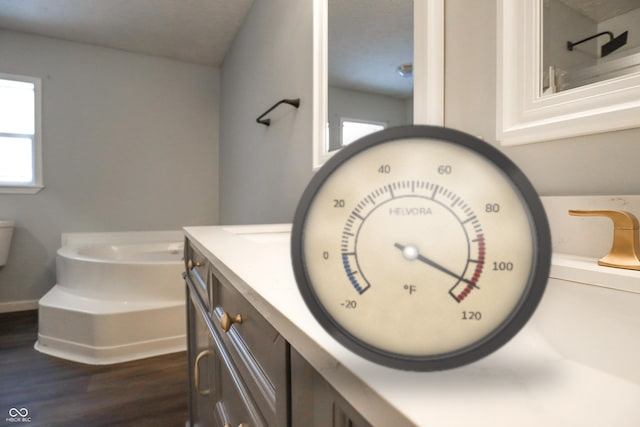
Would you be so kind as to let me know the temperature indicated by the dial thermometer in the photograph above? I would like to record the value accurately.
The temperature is 110 °F
